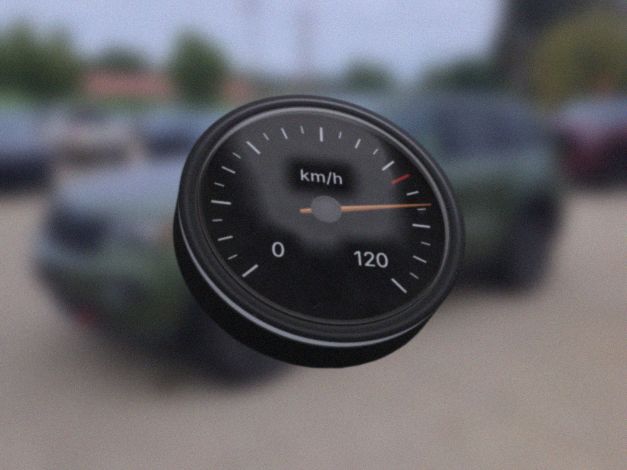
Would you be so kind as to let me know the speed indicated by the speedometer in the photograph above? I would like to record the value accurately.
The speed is 95 km/h
